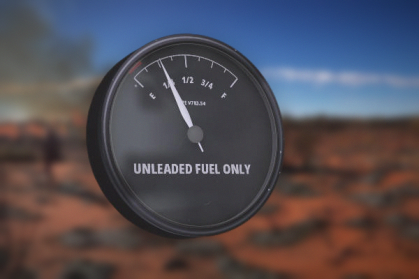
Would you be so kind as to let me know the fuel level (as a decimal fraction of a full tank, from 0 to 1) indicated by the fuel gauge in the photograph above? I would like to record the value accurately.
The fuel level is 0.25
